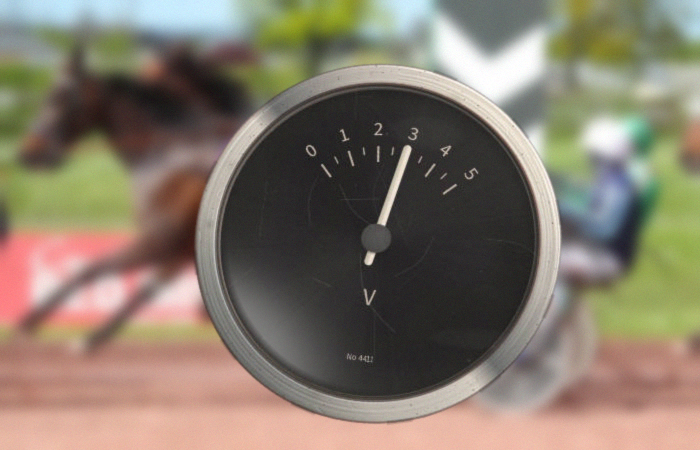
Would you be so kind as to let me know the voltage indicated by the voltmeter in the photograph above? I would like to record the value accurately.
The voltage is 3 V
